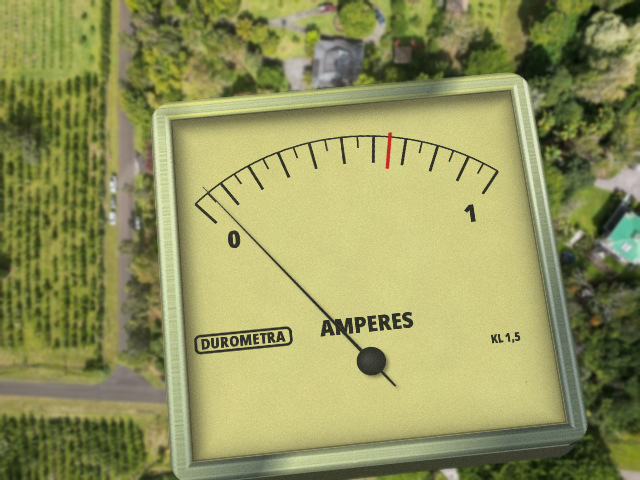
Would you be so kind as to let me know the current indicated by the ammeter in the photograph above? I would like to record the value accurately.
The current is 0.05 A
